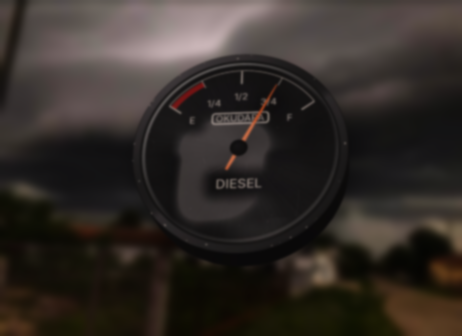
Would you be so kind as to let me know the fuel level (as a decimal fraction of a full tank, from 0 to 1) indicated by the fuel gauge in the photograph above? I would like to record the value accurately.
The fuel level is 0.75
